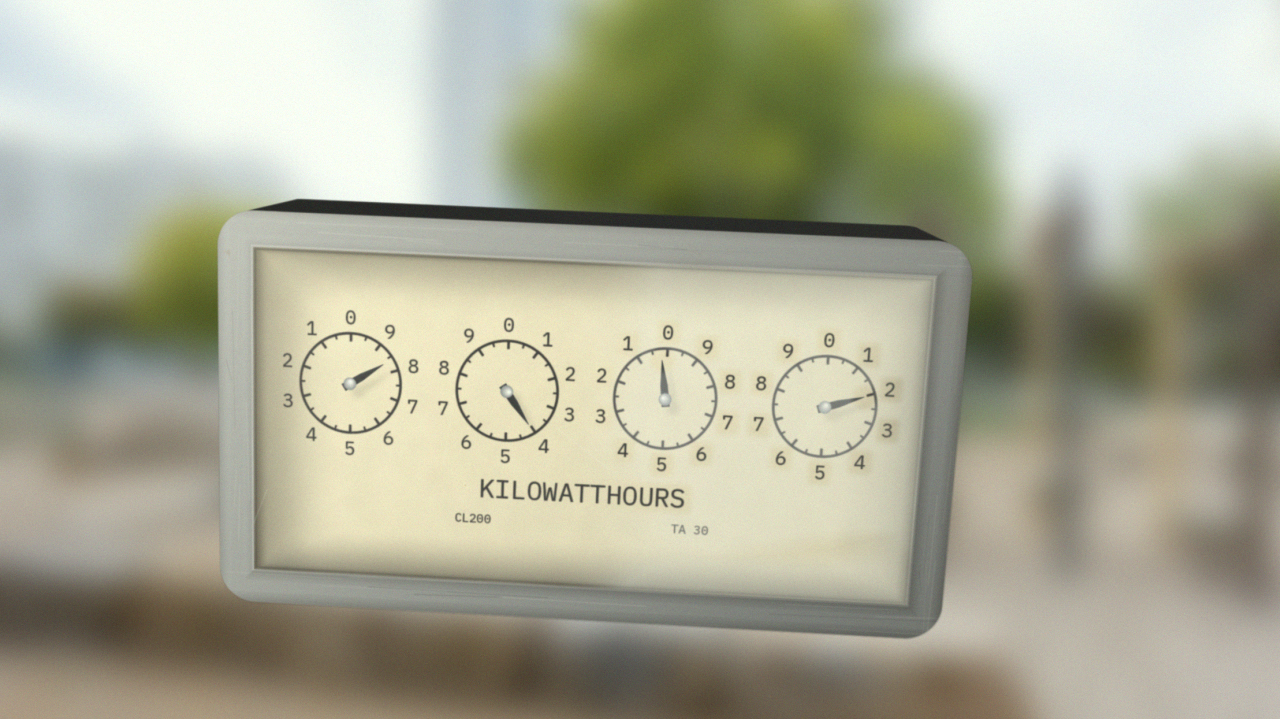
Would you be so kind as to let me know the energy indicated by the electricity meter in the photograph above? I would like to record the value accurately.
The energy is 8402 kWh
